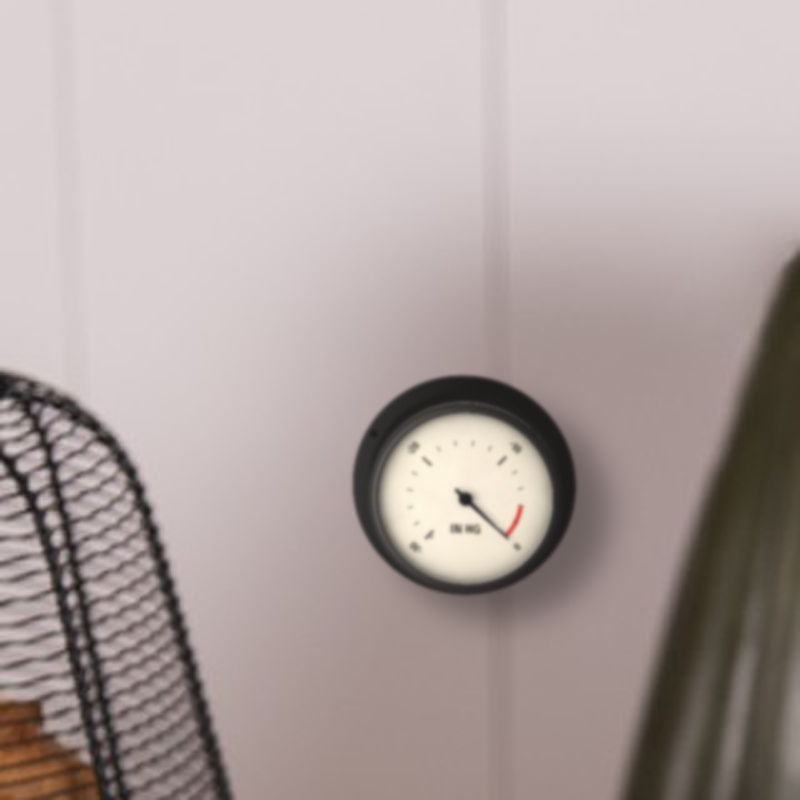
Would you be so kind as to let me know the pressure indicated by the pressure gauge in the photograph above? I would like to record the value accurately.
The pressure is 0 inHg
